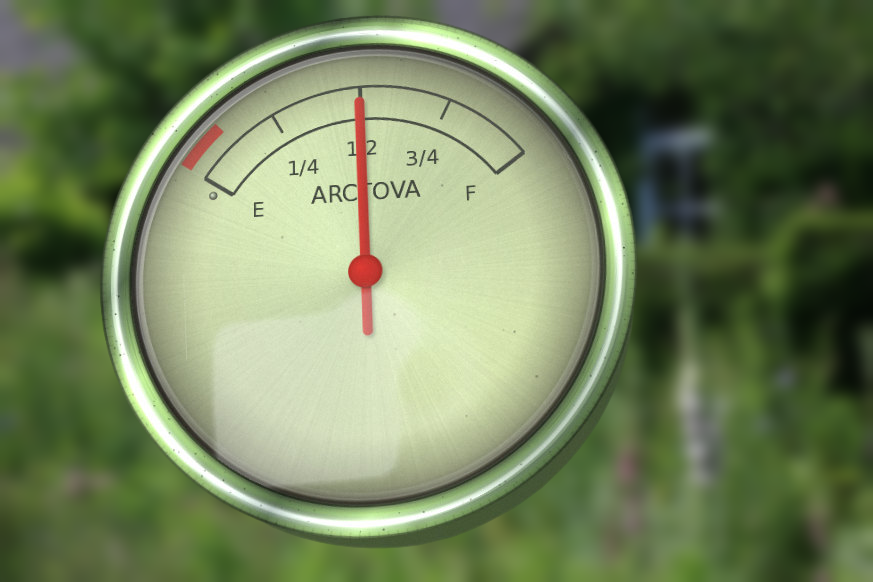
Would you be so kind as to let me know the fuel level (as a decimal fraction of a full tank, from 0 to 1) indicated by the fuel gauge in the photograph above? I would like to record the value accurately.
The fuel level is 0.5
